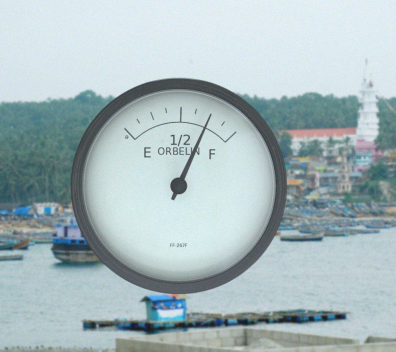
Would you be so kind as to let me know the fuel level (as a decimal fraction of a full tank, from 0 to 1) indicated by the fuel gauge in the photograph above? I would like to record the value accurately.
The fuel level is 0.75
